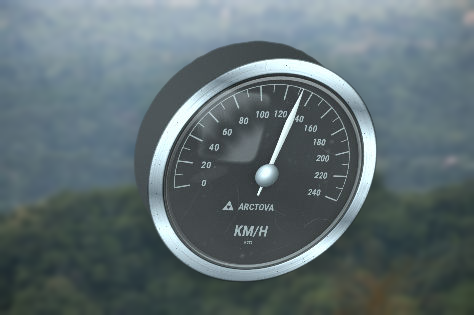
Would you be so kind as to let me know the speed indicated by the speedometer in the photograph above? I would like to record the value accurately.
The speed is 130 km/h
